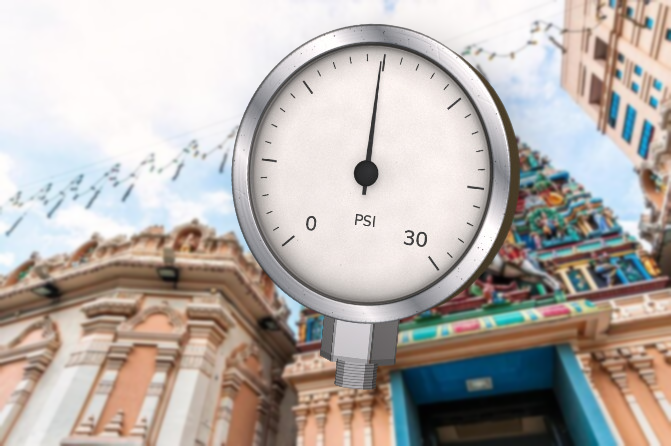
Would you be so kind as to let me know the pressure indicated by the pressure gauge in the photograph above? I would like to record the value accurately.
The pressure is 15 psi
